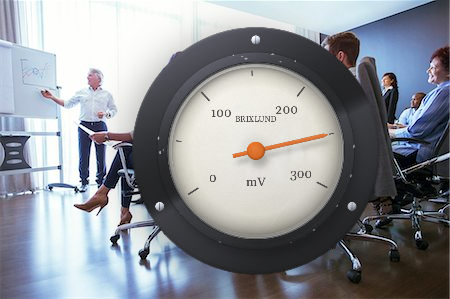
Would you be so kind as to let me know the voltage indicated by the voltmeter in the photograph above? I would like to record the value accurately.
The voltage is 250 mV
